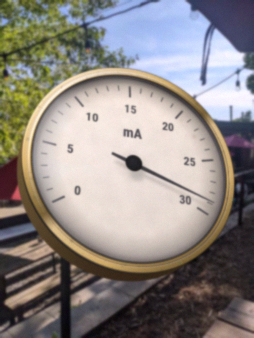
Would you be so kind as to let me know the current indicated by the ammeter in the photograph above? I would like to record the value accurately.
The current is 29 mA
